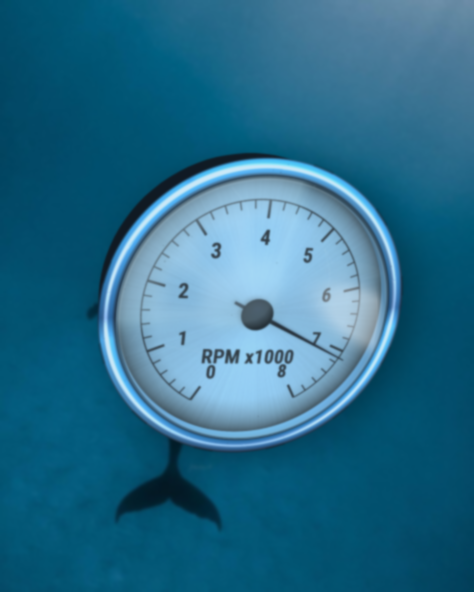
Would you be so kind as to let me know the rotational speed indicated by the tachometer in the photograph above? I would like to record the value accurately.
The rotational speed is 7100 rpm
